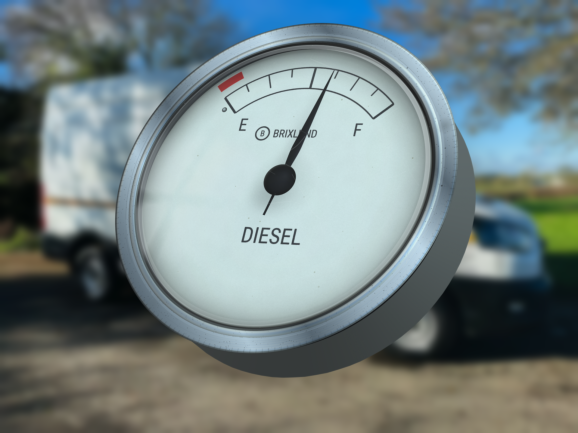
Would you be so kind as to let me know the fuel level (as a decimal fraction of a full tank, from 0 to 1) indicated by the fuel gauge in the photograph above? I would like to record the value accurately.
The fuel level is 0.625
